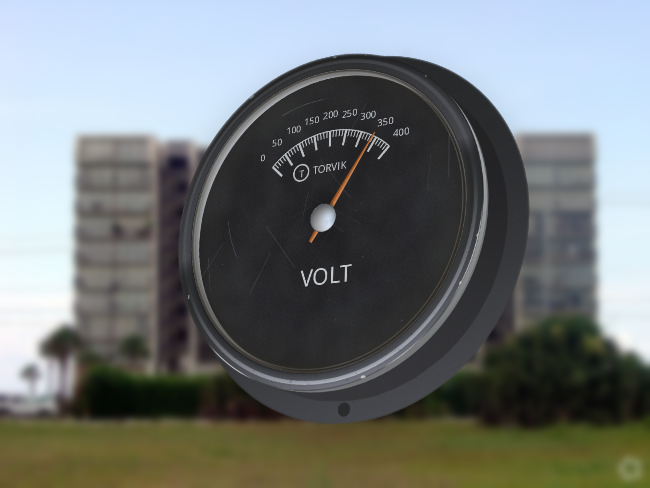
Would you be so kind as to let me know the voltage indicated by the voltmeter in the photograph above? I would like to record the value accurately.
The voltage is 350 V
